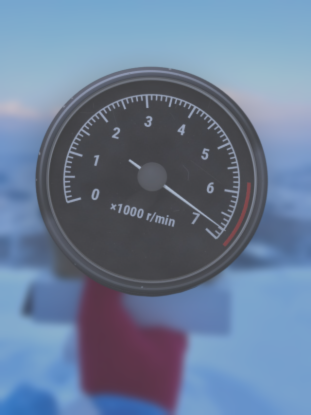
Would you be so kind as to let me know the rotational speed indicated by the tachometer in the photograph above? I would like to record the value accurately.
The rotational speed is 6800 rpm
